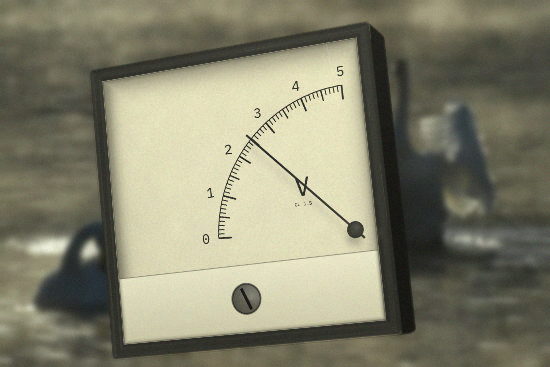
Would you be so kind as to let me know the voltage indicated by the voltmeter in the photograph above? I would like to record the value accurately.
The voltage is 2.5 V
